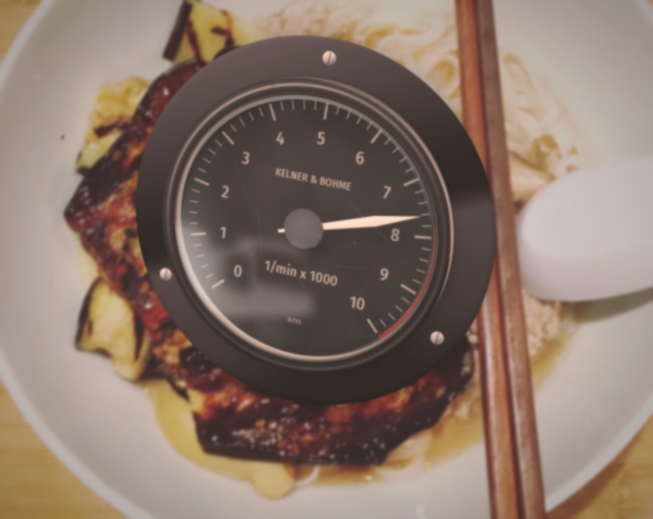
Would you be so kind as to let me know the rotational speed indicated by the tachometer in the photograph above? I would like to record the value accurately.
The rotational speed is 7600 rpm
